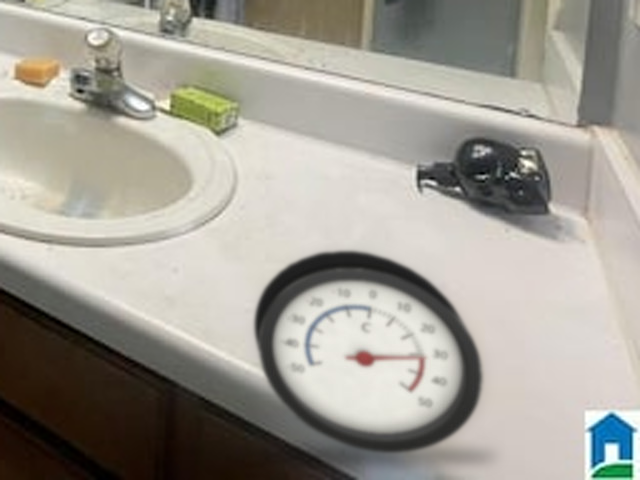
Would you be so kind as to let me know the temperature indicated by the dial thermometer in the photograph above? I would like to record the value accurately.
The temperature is 30 °C
